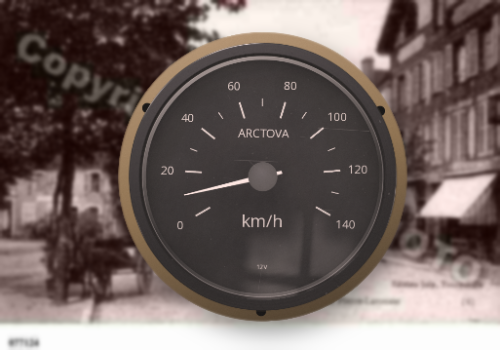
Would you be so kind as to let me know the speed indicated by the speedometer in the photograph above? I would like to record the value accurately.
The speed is 10 km/h
